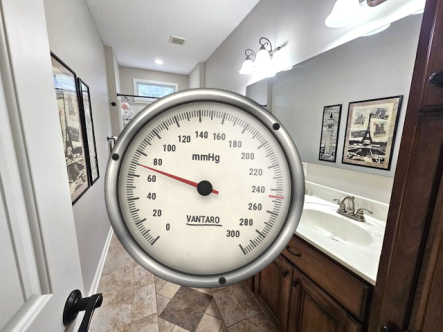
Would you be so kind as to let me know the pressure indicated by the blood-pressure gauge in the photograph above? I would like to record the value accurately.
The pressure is 70 mmHg
